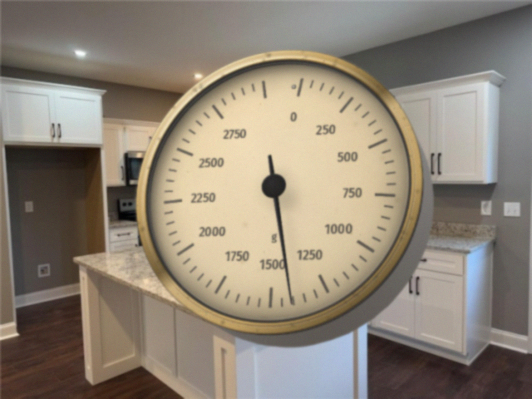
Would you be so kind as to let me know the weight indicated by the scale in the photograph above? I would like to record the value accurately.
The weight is 1400 g
